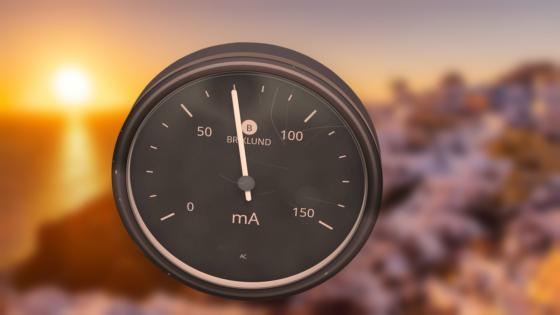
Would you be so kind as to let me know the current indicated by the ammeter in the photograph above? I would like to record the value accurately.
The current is 70 mA
